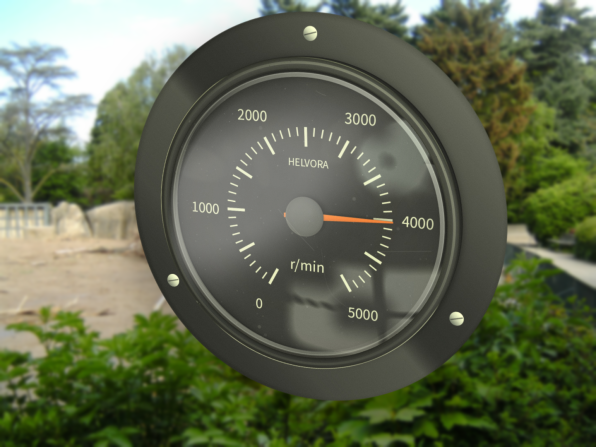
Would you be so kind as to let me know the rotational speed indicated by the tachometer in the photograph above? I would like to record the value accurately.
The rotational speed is 4000 rpm
